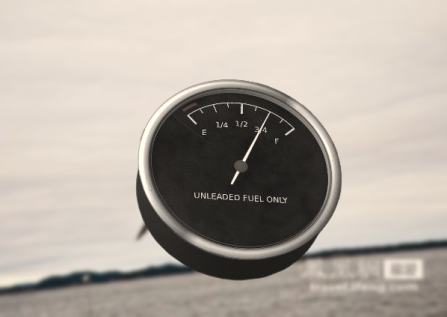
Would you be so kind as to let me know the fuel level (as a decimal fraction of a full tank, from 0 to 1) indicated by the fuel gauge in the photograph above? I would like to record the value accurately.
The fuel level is 0.75
